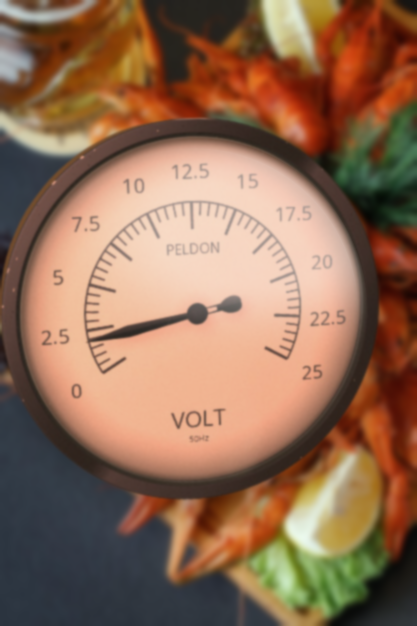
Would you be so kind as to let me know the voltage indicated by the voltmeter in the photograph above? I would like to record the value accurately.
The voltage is 2 V
